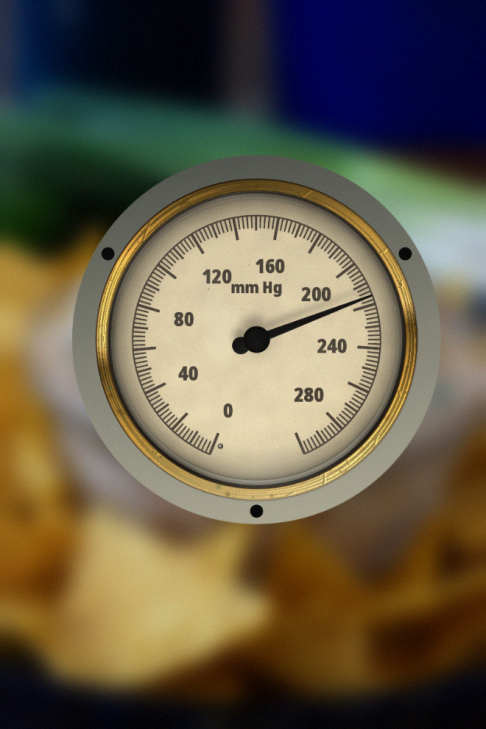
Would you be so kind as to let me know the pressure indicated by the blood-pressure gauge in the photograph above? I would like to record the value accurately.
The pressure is 216 mmHg
